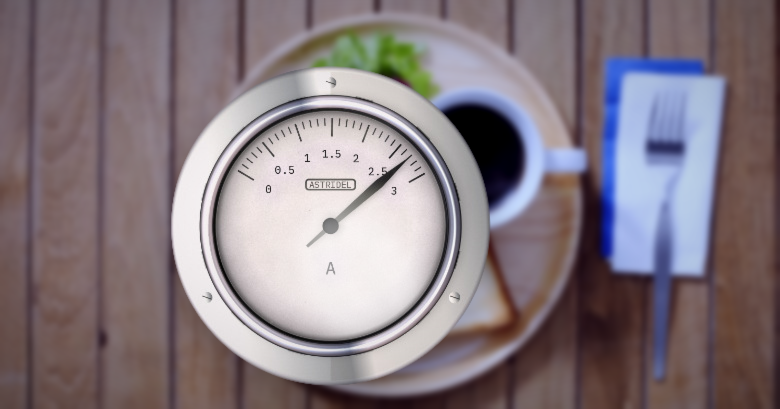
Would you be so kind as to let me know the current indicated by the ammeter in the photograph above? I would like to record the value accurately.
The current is 2.7 A
